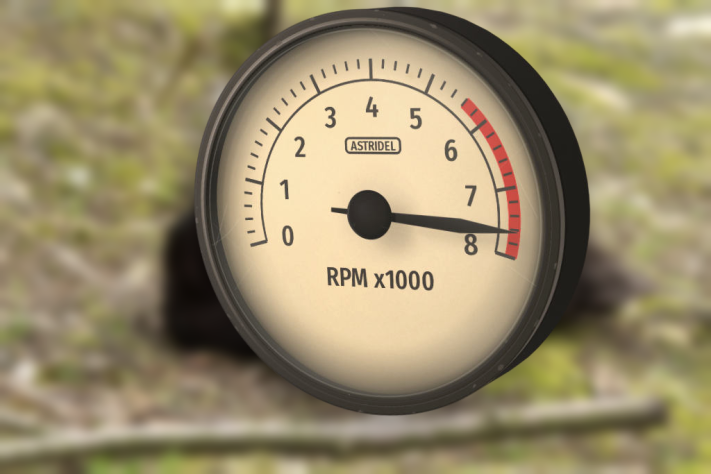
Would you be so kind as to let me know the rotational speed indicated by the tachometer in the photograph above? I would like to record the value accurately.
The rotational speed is 7600 rpm
